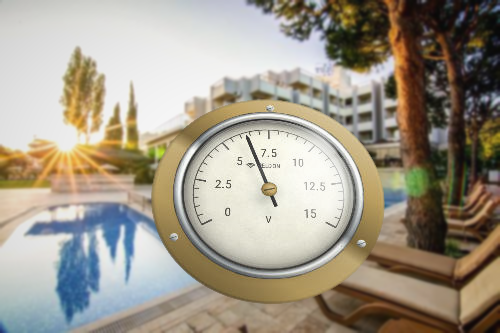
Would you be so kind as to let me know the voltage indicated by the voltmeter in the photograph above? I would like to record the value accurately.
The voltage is 6.25 V
